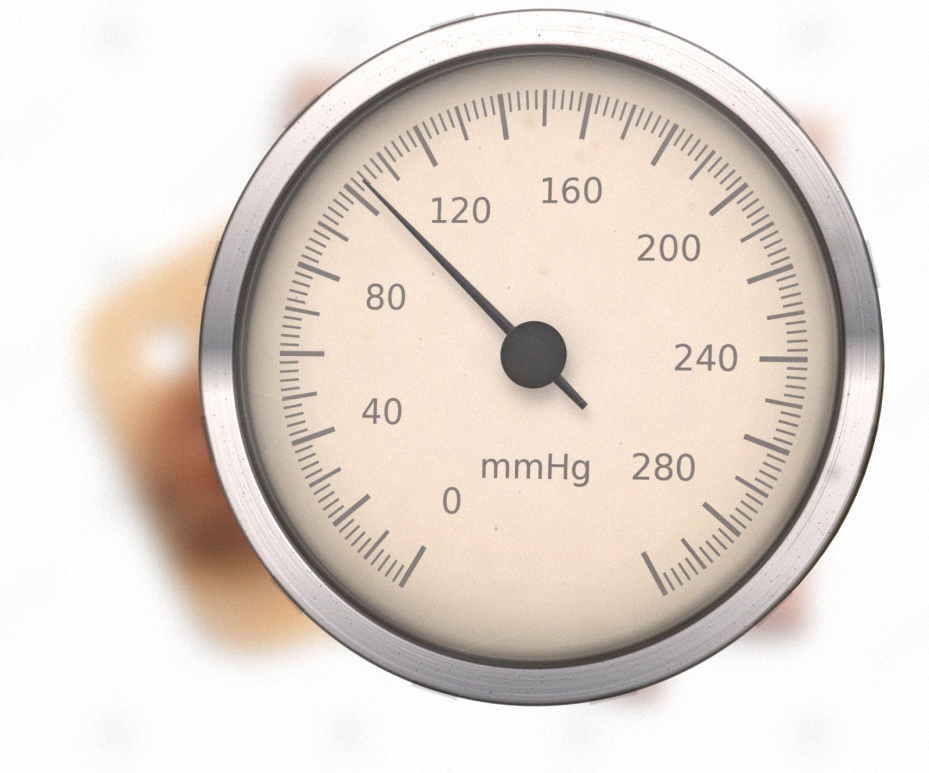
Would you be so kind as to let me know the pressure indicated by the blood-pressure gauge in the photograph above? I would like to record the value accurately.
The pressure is 104 mmHg
